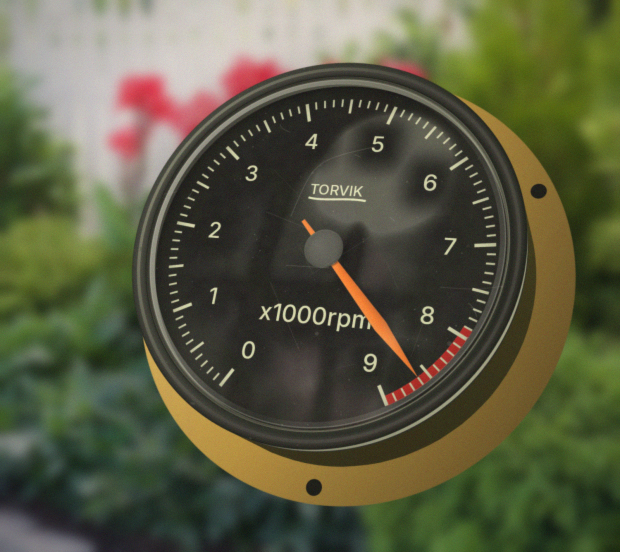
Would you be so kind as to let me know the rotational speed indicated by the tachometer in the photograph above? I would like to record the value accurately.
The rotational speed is 8600 rpm
